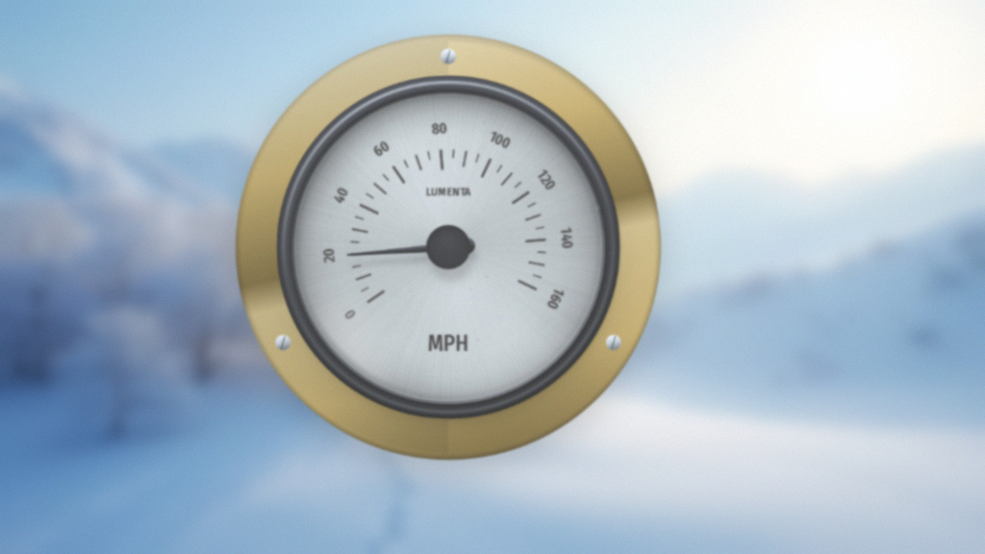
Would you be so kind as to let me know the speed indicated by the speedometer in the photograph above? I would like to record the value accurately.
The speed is 20 mph
